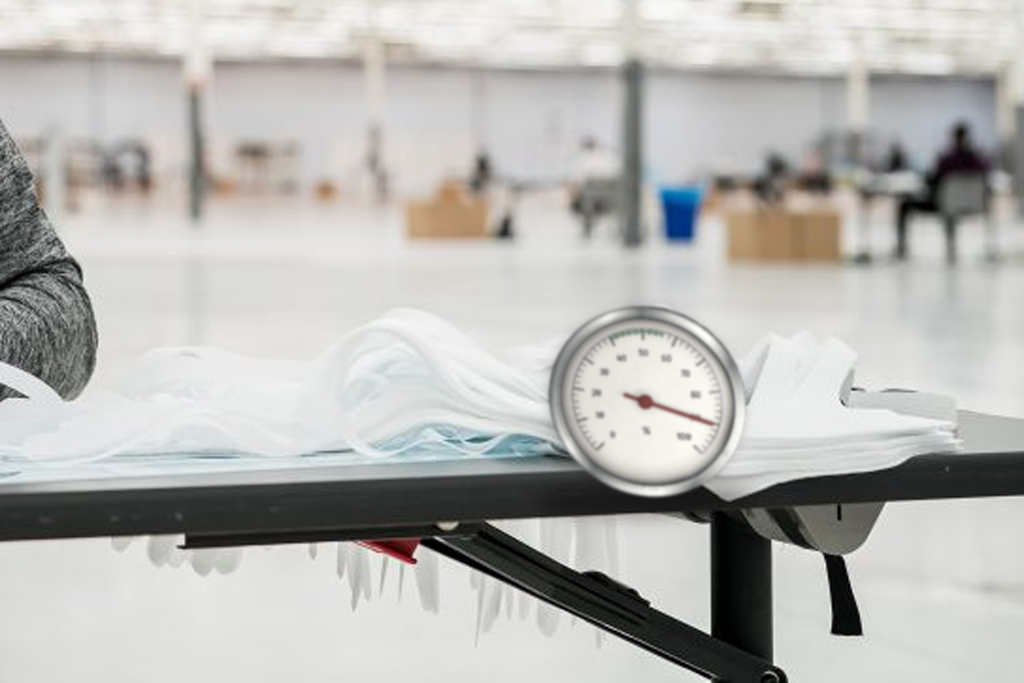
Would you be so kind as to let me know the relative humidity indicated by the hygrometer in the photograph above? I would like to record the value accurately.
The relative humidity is 90 %
